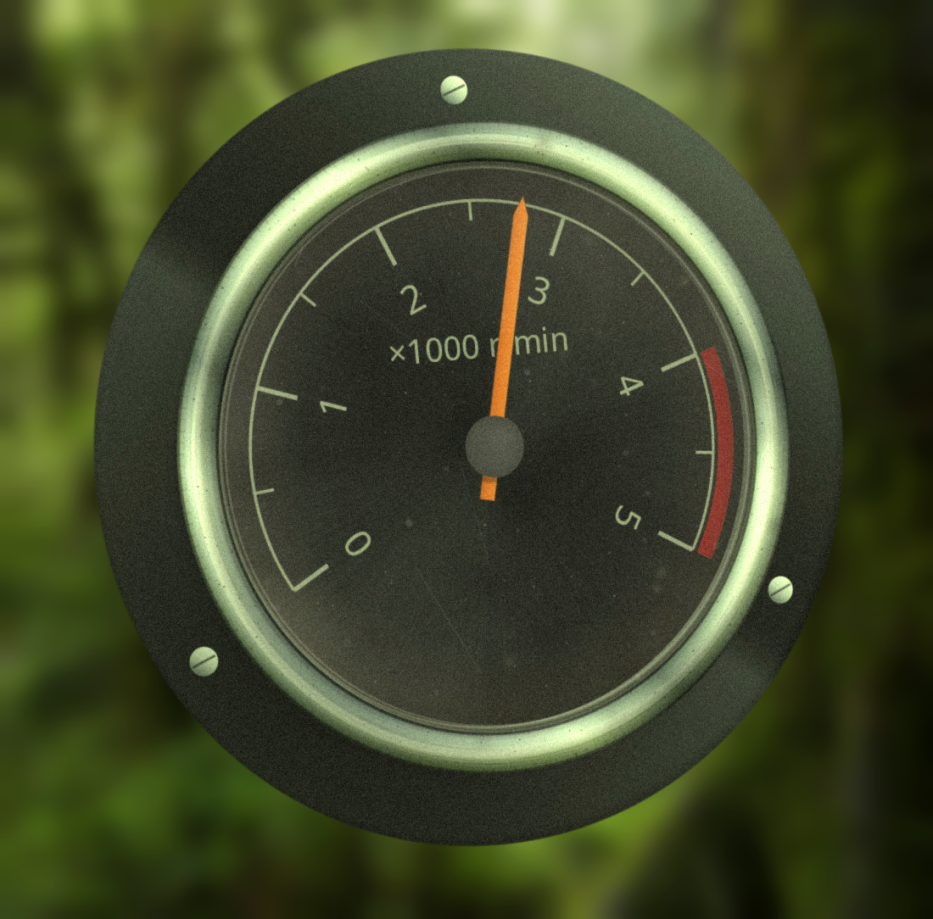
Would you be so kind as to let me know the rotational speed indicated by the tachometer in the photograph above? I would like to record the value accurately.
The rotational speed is 2750 rpm
